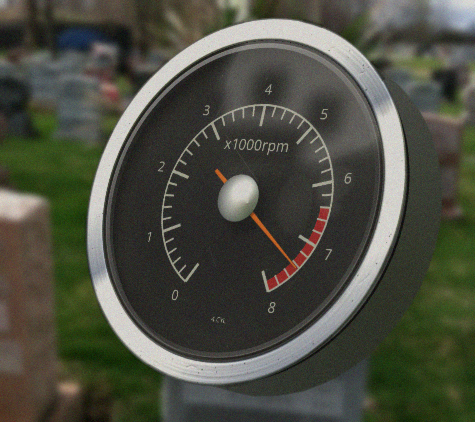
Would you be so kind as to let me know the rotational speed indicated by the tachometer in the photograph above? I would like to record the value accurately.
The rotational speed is 7400 rpm
